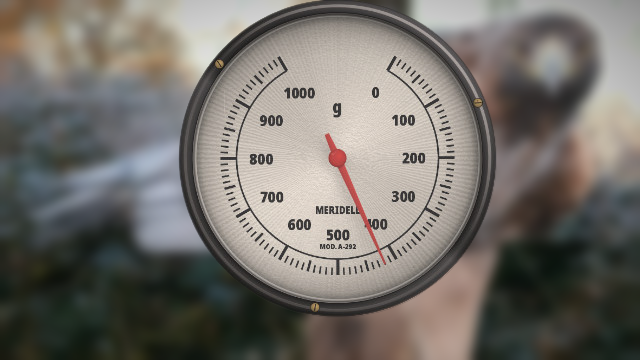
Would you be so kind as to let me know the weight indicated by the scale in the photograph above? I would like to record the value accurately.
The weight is 420 g
